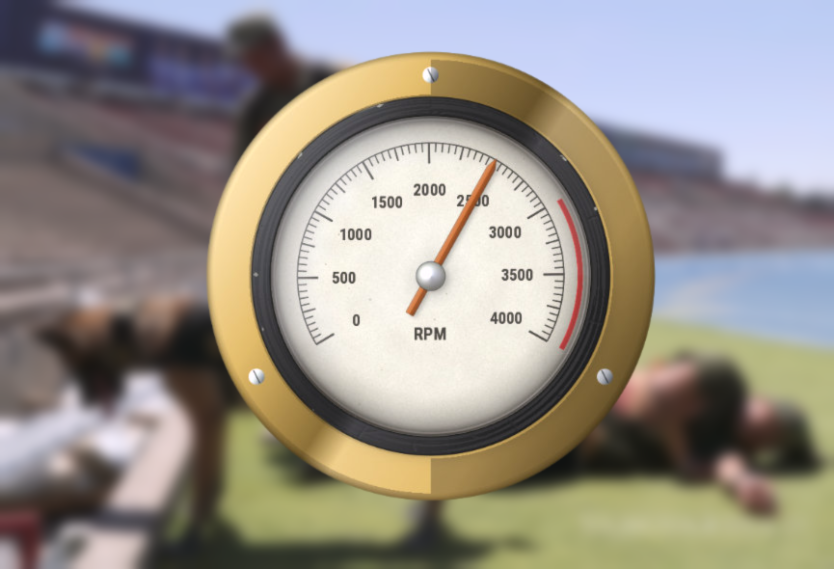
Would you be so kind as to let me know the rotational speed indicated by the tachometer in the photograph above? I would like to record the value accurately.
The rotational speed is 2500 rpm
